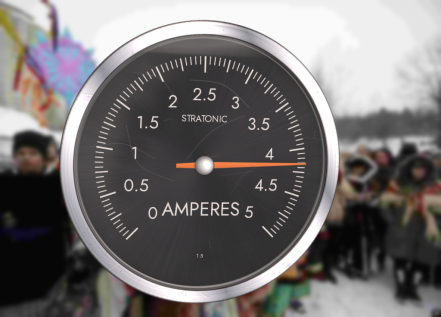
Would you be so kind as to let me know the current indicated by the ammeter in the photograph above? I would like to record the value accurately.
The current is 4.15 A
